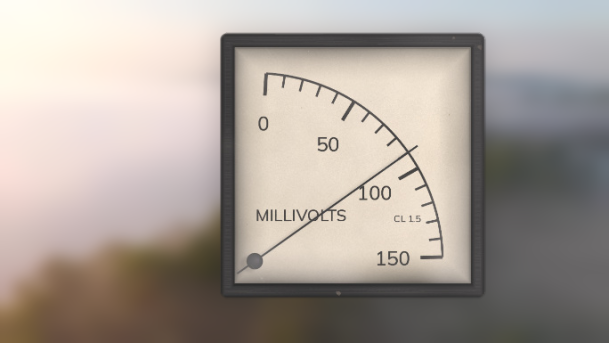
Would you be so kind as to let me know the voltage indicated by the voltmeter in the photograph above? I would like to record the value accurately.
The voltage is 90 mV
